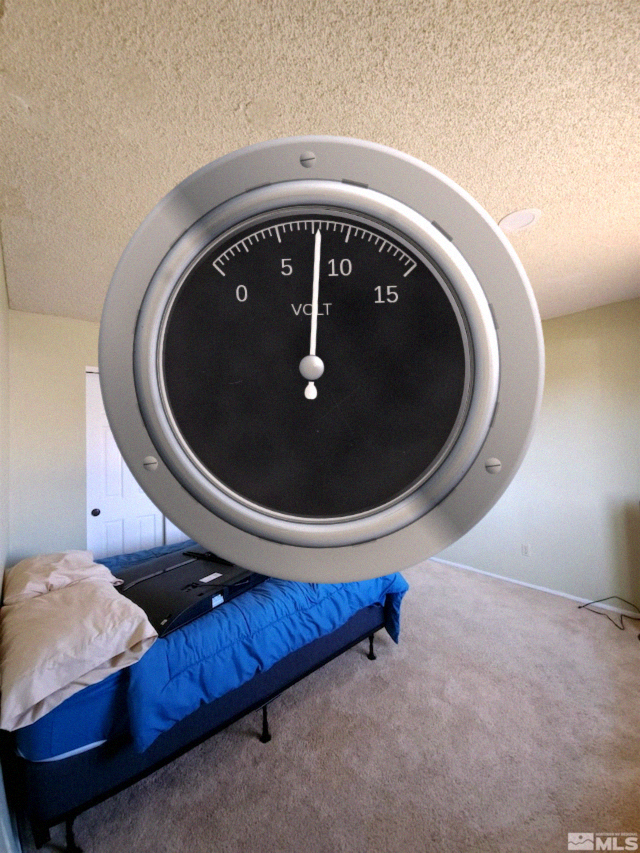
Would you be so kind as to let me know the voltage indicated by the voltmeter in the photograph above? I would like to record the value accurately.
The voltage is 8 V
